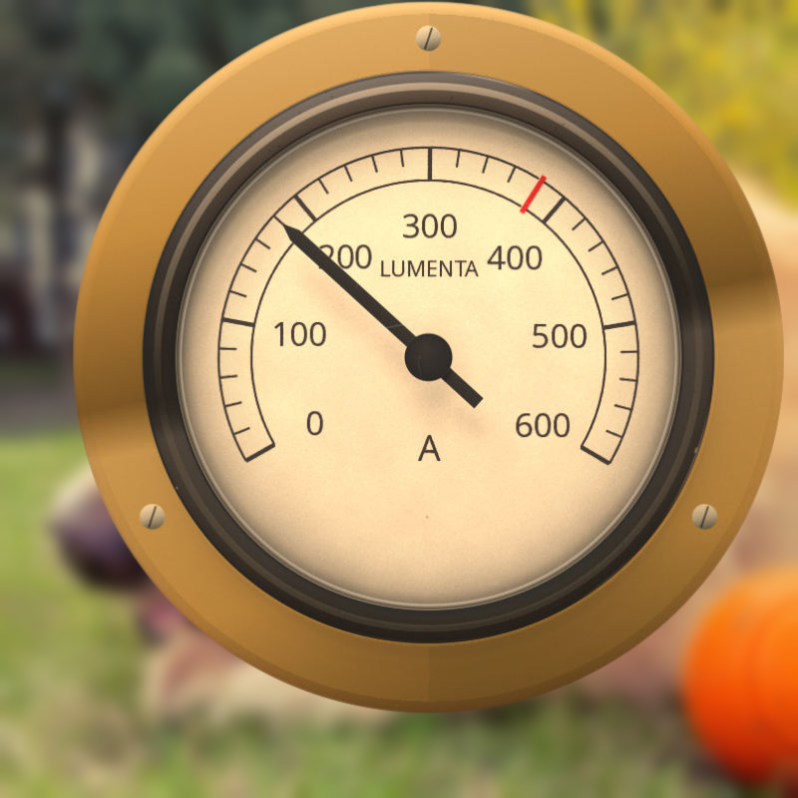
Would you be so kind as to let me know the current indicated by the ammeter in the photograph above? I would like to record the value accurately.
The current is 180 A
